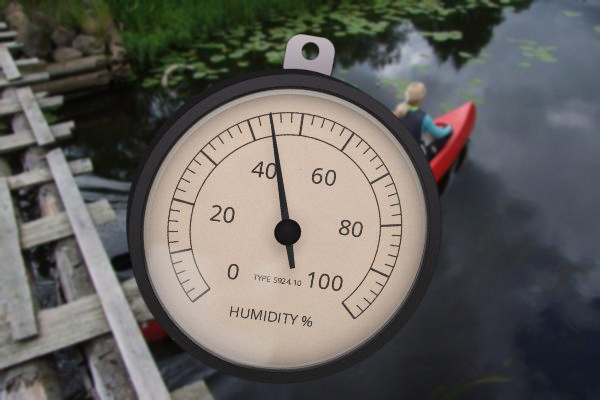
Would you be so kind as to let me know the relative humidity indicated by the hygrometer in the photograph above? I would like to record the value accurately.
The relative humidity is 44 %
